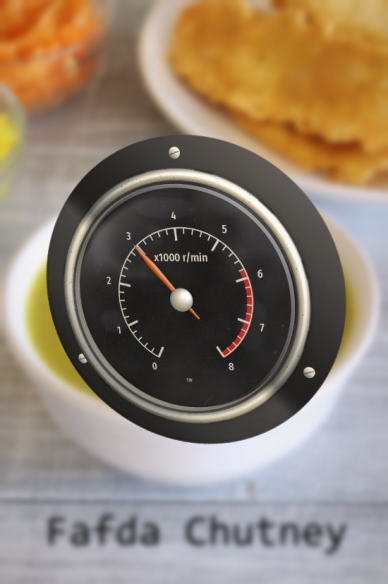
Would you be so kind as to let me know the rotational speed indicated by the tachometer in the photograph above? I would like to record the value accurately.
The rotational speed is 3000 rpm
